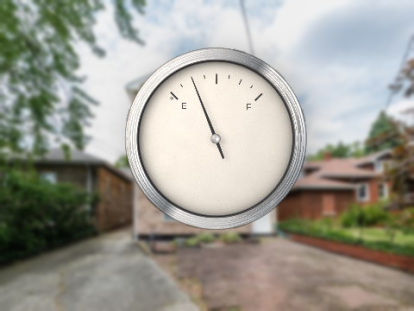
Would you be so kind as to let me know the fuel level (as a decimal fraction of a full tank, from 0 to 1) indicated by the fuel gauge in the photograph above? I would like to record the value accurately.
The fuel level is 0.25
